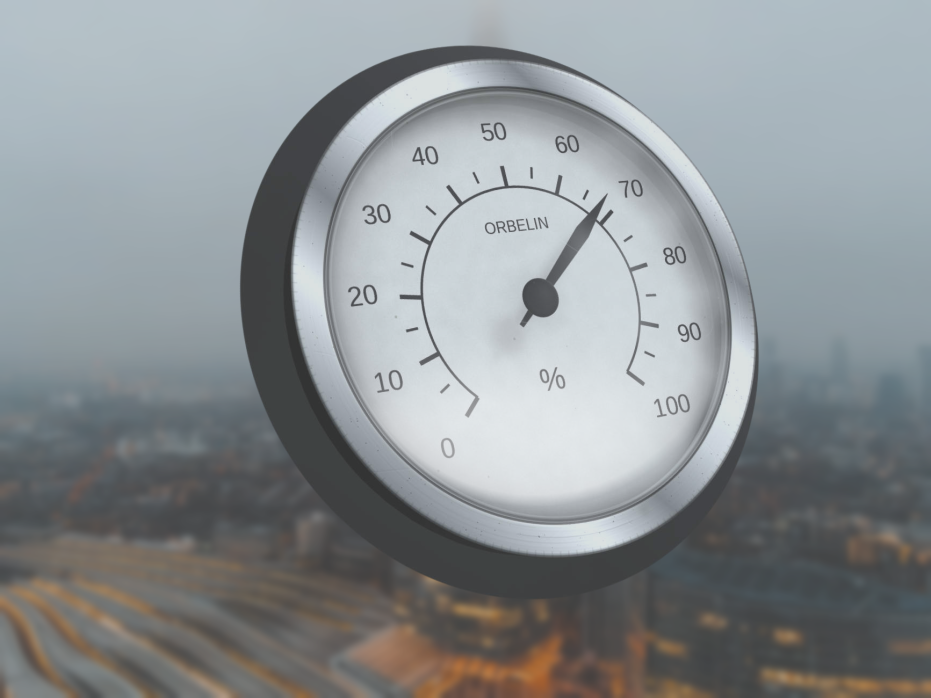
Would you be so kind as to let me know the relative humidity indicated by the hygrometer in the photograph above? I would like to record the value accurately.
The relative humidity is 67.5 %
